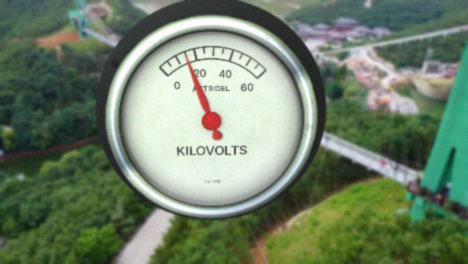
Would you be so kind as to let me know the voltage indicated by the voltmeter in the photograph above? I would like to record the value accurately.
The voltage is 15 kV
